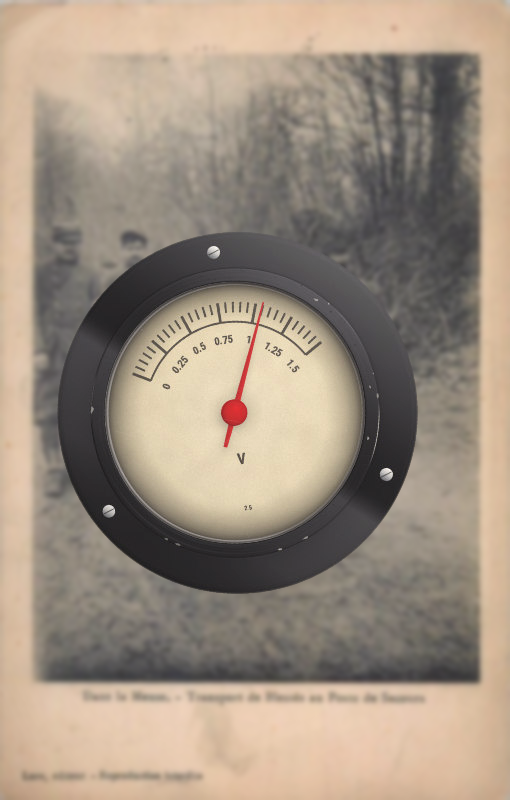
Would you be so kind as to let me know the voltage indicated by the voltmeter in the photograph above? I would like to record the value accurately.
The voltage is 1.05 V
